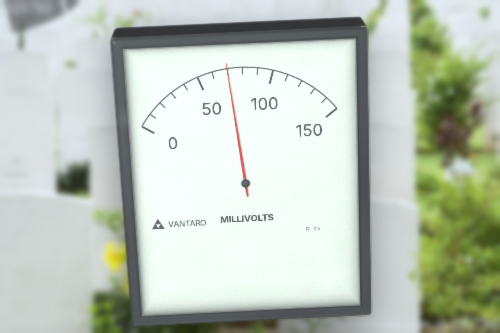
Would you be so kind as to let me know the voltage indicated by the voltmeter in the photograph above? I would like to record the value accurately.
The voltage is 70 mV
